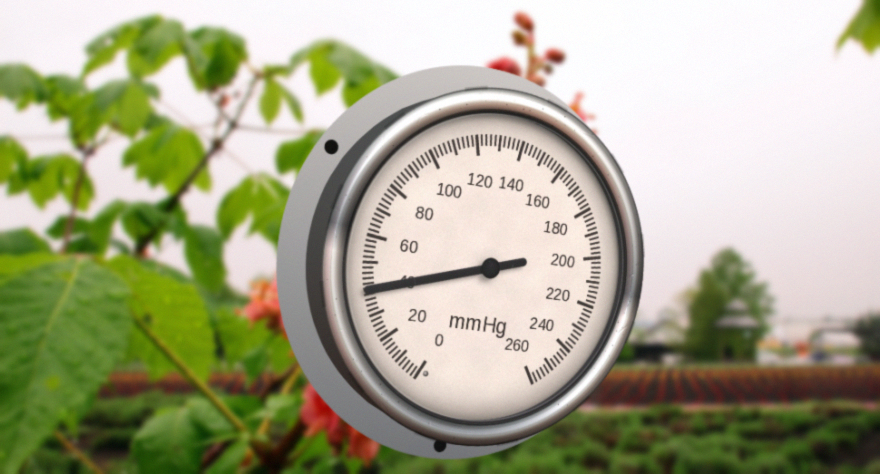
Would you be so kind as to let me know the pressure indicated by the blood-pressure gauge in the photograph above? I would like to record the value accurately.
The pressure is 40 mmHg
